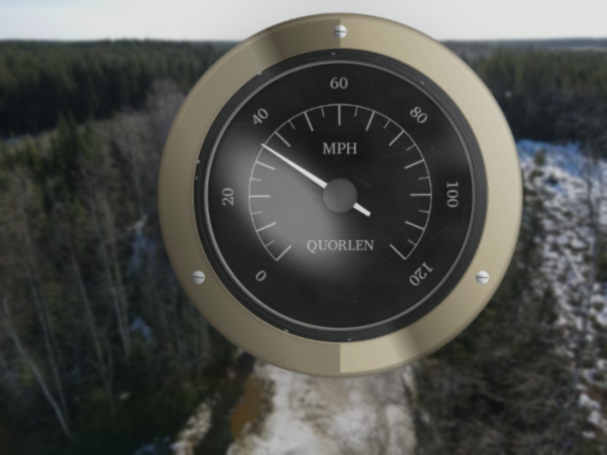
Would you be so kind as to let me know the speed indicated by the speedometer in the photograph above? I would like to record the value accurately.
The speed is 35 mph
